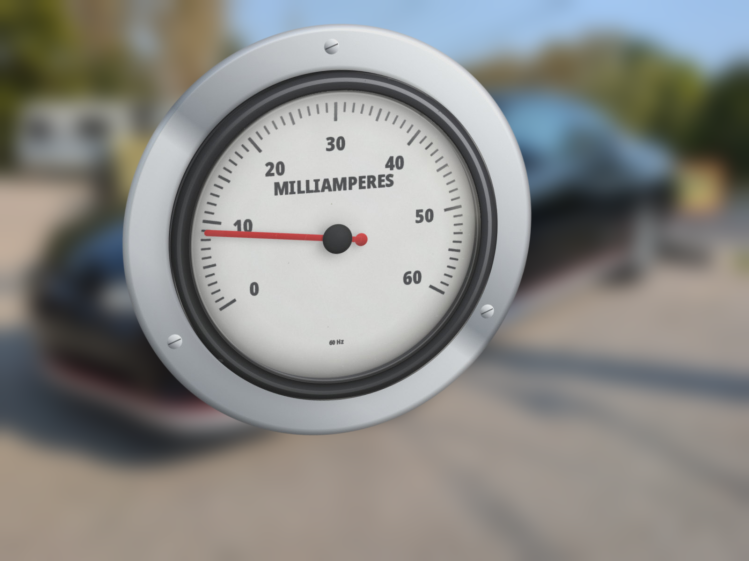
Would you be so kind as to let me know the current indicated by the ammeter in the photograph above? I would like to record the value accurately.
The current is 9 mA
